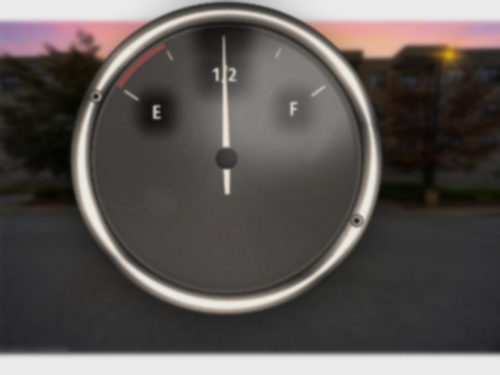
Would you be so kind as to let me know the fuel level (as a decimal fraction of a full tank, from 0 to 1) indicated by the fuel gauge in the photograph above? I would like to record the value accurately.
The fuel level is 0.5
